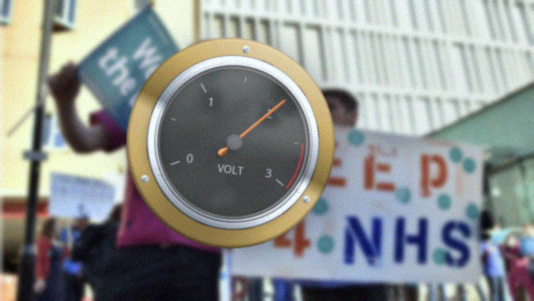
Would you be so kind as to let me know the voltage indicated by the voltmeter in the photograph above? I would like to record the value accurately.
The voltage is 2 V
